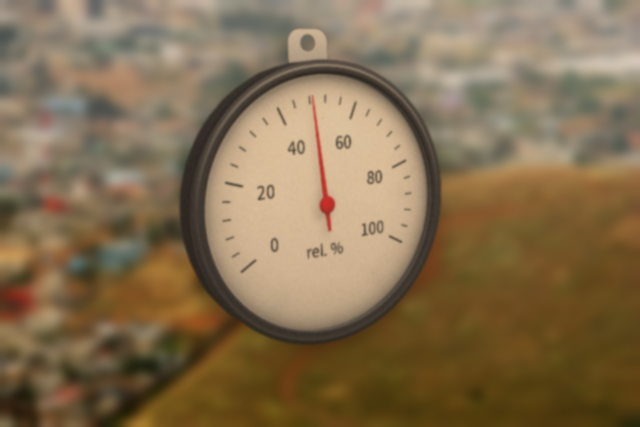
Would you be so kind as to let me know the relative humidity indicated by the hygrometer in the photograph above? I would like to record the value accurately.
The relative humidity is 48 %
